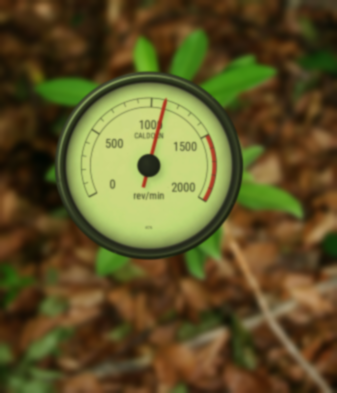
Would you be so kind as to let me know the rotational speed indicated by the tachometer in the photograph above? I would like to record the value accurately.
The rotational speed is 1100 rpm
